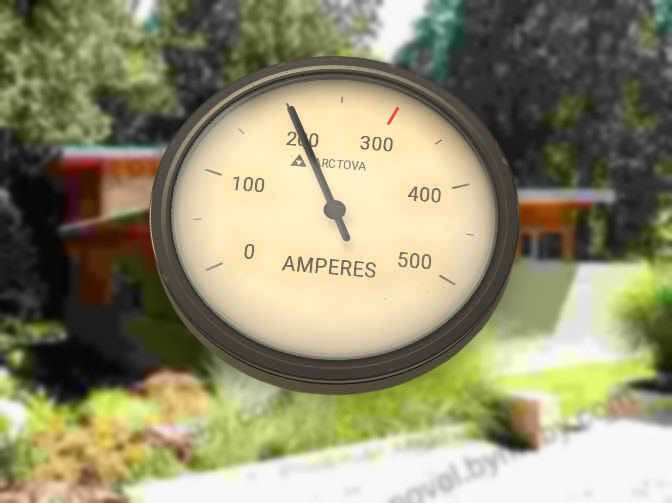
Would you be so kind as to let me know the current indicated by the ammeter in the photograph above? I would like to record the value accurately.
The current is 200 A
